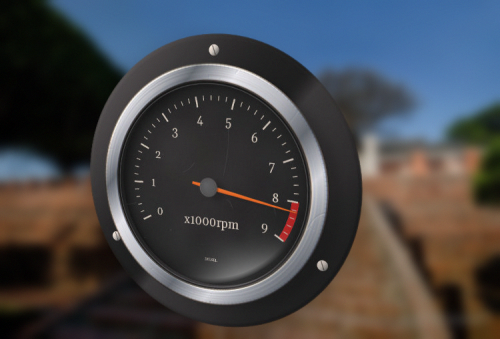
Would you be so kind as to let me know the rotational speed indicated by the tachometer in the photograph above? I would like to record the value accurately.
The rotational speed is 8200 rpm
